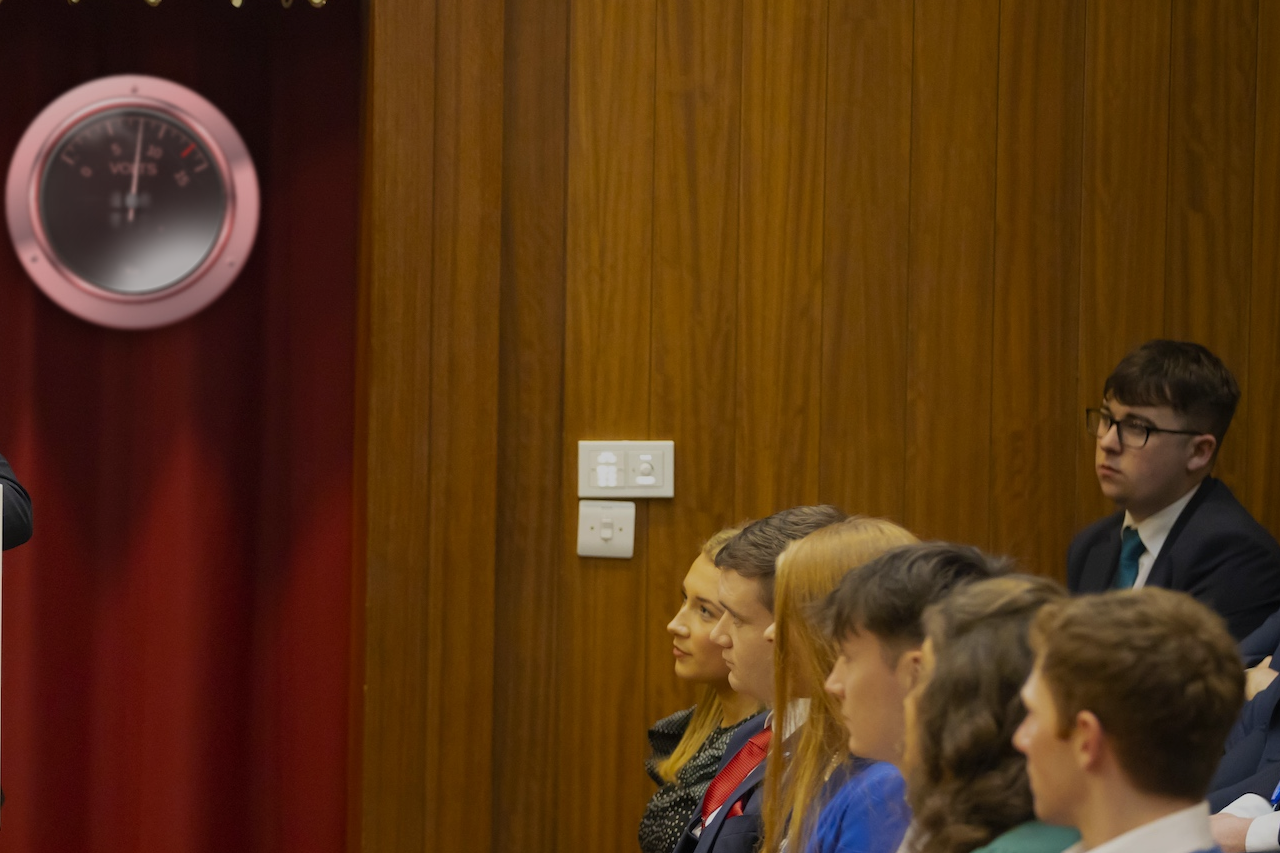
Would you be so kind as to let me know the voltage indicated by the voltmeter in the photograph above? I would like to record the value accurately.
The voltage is 8 V
